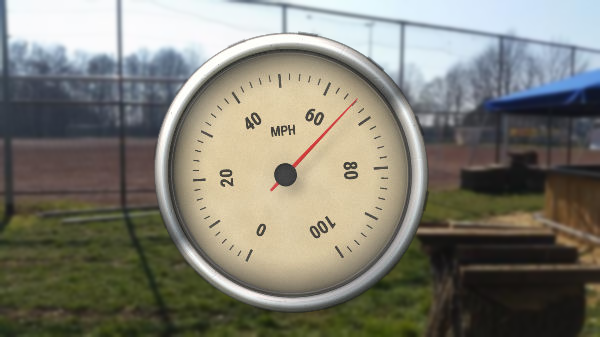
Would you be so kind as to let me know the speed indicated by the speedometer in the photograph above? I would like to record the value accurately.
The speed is 66 mph
